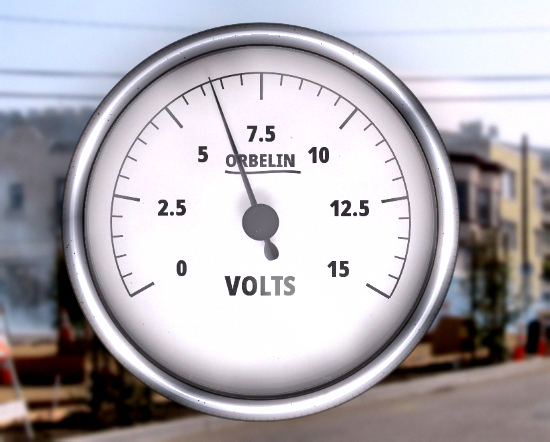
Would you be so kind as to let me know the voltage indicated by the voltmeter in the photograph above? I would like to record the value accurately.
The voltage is 6.25 V
